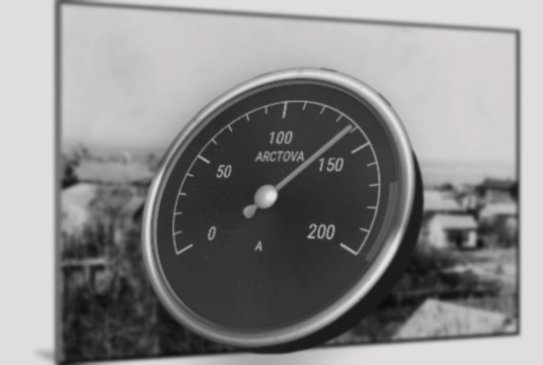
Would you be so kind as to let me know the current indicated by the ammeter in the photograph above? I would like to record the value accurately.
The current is 140 A
